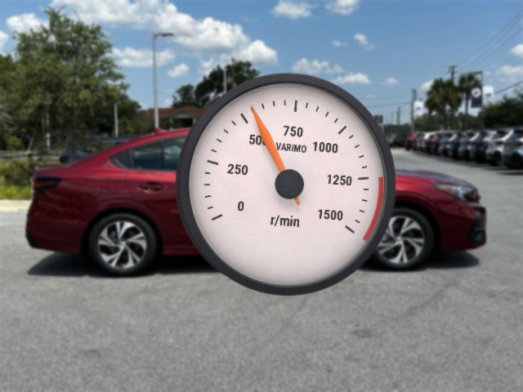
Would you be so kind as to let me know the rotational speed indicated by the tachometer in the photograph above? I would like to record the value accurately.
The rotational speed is 550 rpm
